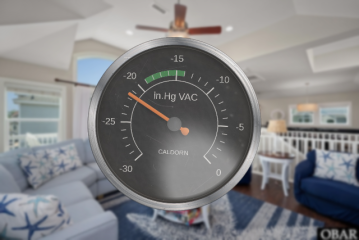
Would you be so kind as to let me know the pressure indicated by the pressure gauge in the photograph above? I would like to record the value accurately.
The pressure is -21.5 inHg
